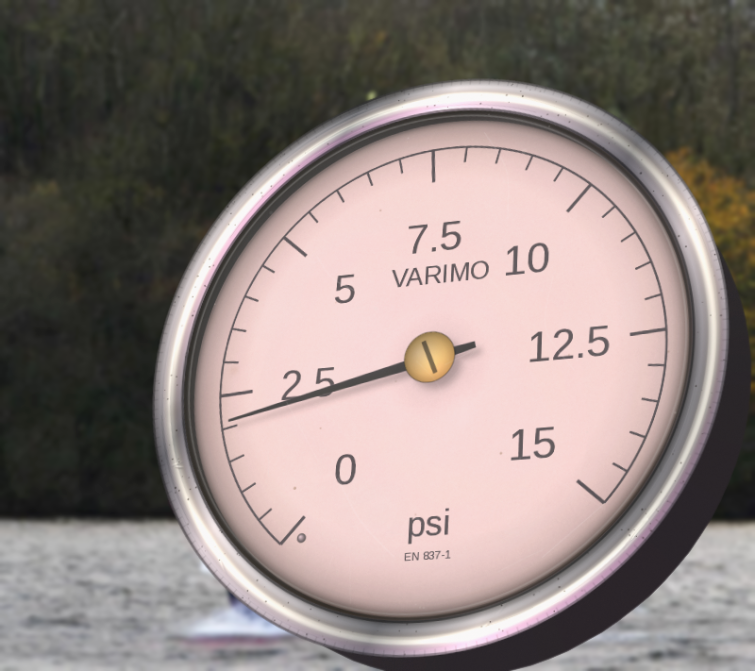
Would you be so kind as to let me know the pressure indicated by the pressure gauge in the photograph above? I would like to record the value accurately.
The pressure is 2 psi
